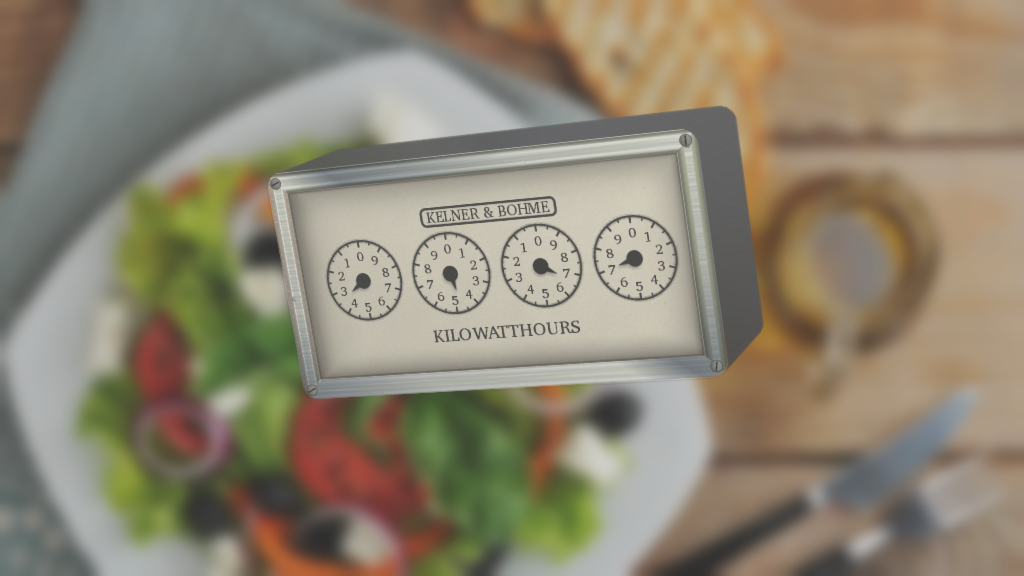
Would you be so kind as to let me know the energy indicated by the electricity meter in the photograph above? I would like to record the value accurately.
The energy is 3467 kWh
